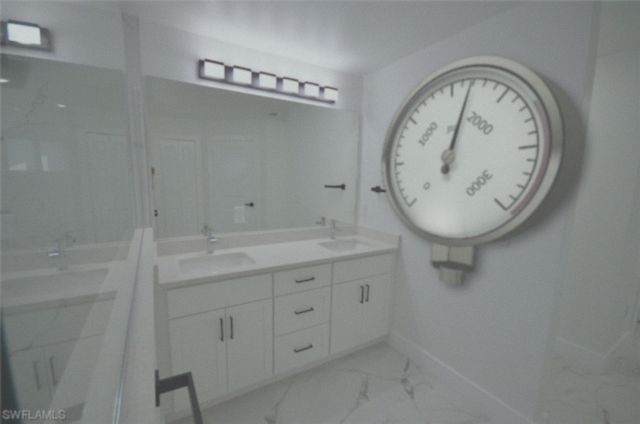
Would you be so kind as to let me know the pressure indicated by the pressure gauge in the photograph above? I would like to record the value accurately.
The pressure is 1700 psi
